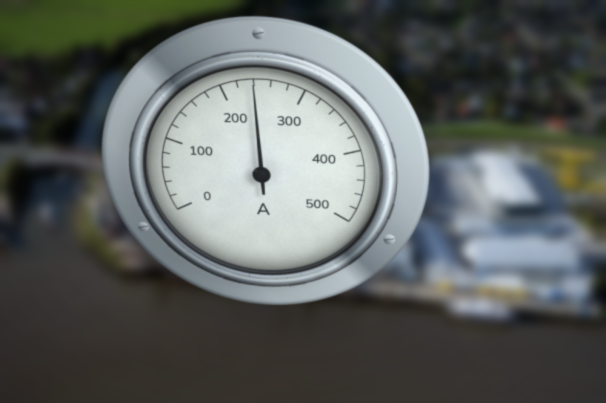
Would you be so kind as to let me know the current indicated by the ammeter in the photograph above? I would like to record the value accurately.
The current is 240 A
